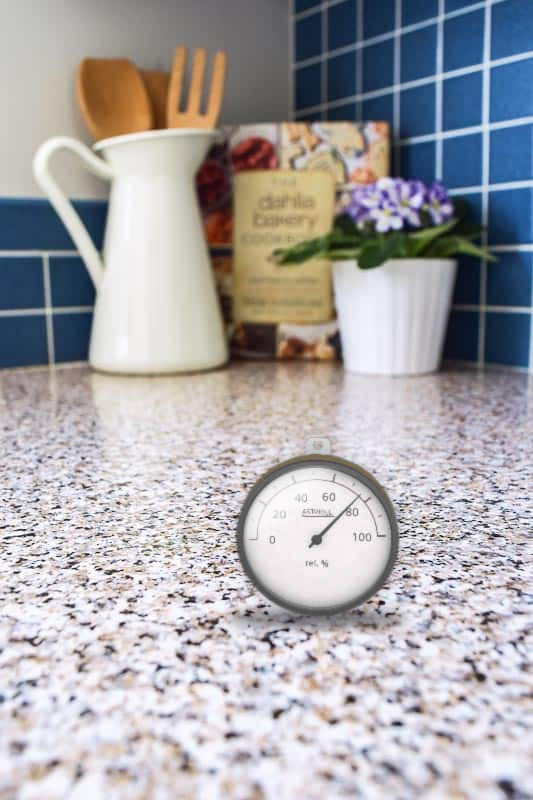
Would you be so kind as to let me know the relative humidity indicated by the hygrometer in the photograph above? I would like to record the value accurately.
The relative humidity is 75 %
